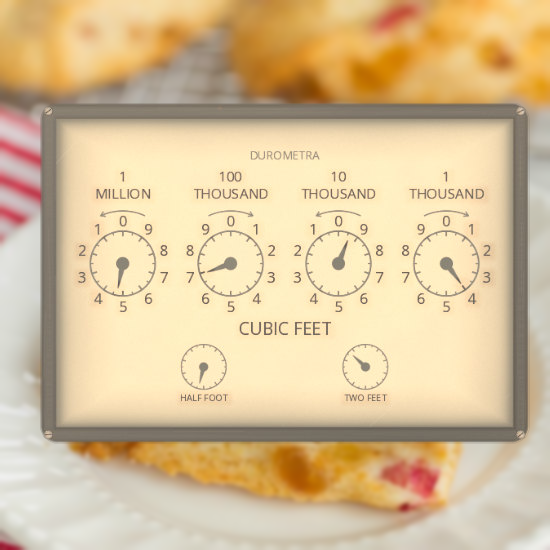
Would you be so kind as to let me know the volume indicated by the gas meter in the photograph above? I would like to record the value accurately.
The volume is 469400 ft³
